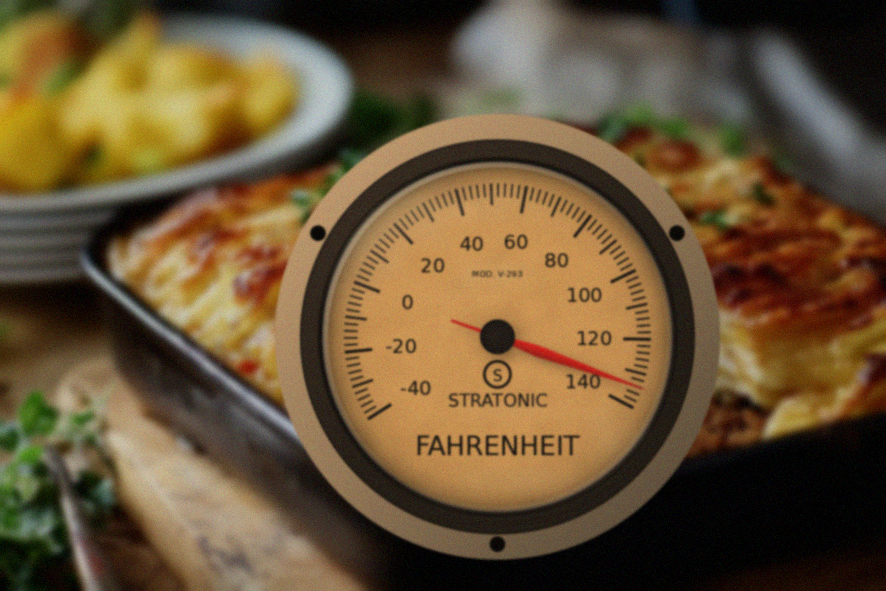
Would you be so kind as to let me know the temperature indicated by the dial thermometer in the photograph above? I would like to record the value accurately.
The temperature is 134 °F
